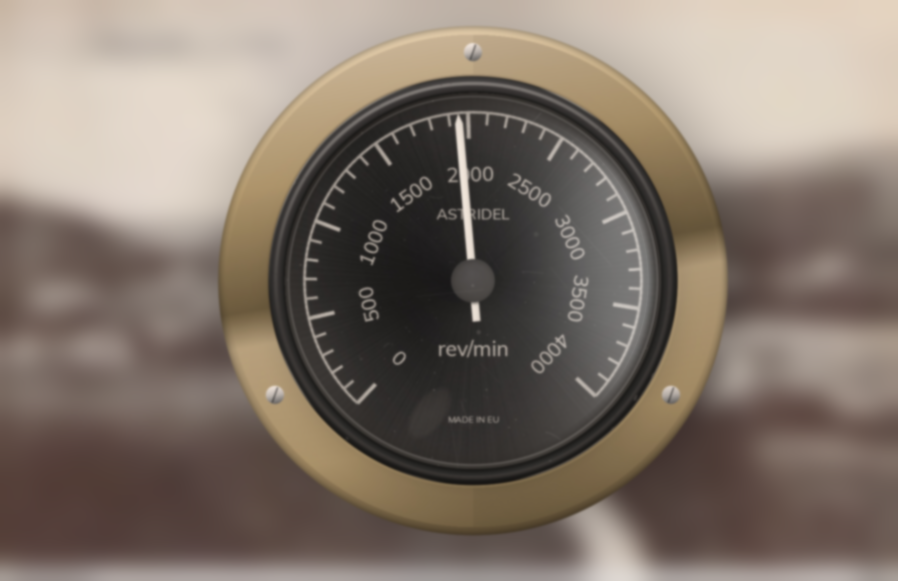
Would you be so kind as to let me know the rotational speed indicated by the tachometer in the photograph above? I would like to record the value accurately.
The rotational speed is 1950 rpm
